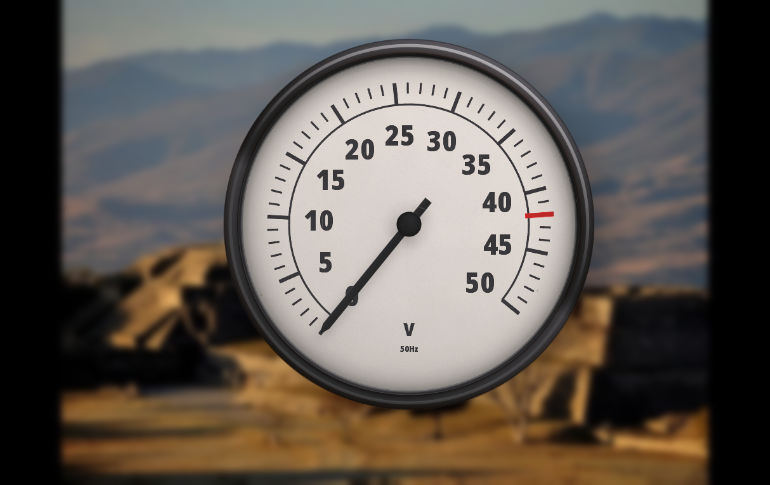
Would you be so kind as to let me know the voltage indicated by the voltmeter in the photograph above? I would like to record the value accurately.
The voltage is 0 V
